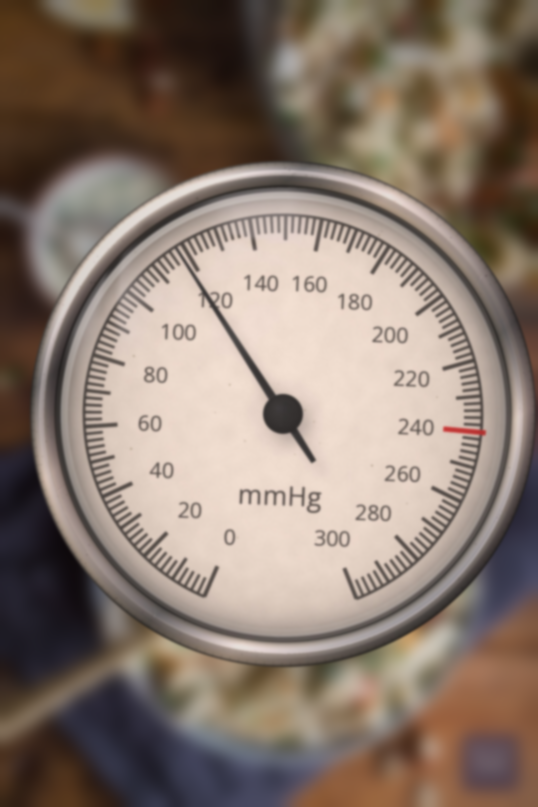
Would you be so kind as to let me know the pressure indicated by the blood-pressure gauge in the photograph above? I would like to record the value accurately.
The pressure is 118 mmHg
